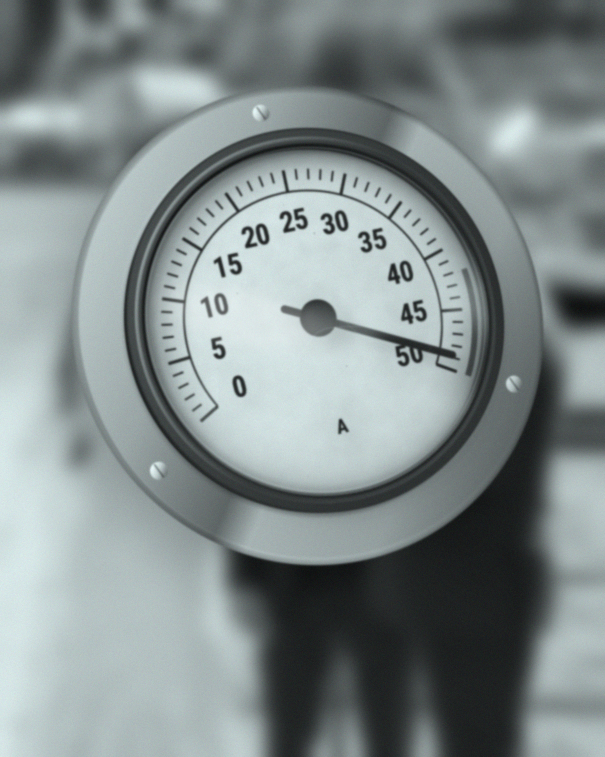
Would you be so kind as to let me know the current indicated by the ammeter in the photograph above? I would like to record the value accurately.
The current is 49 A
